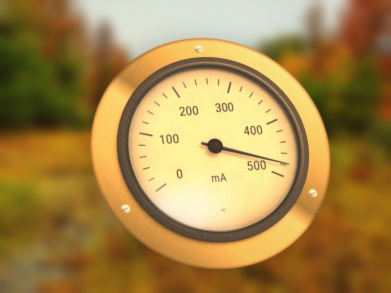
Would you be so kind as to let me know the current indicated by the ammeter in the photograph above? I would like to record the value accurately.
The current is 480 mA
